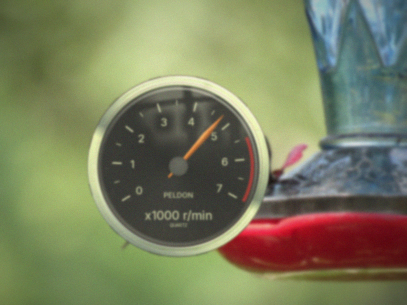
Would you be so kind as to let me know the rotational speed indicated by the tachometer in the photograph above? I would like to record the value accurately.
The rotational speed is 4750 rpm
